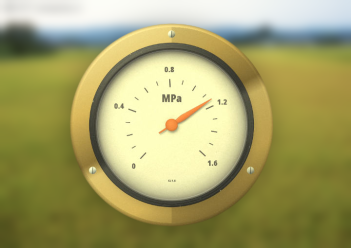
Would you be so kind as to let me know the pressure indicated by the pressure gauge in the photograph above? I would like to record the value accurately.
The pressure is 1.15 MPa
